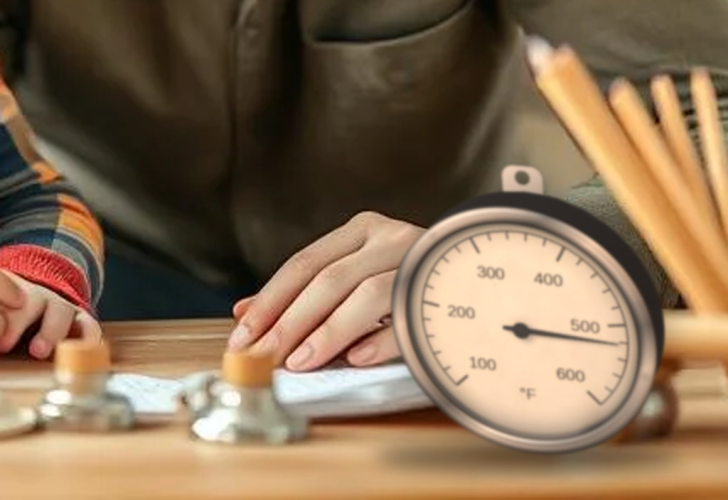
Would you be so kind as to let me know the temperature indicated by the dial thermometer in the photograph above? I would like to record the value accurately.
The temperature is 520 °F
